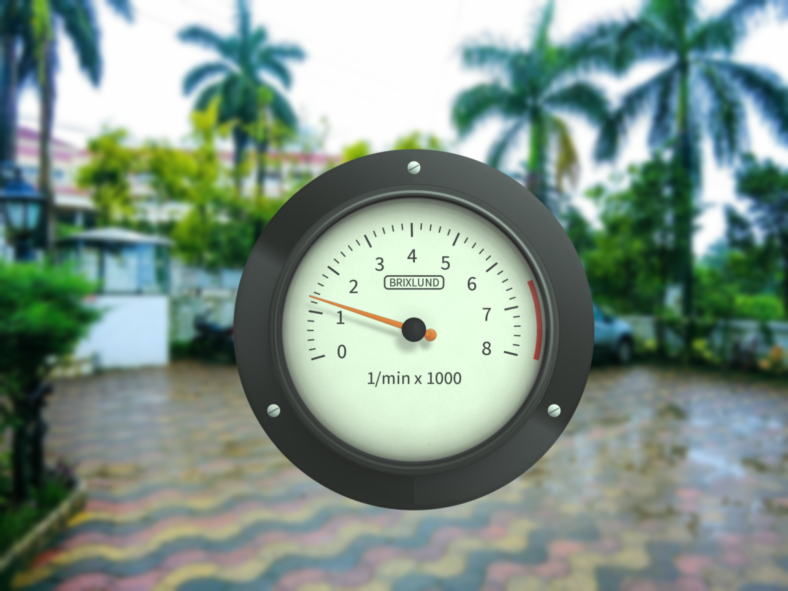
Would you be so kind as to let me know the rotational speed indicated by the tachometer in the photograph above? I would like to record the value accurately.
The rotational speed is 1300 rpm
